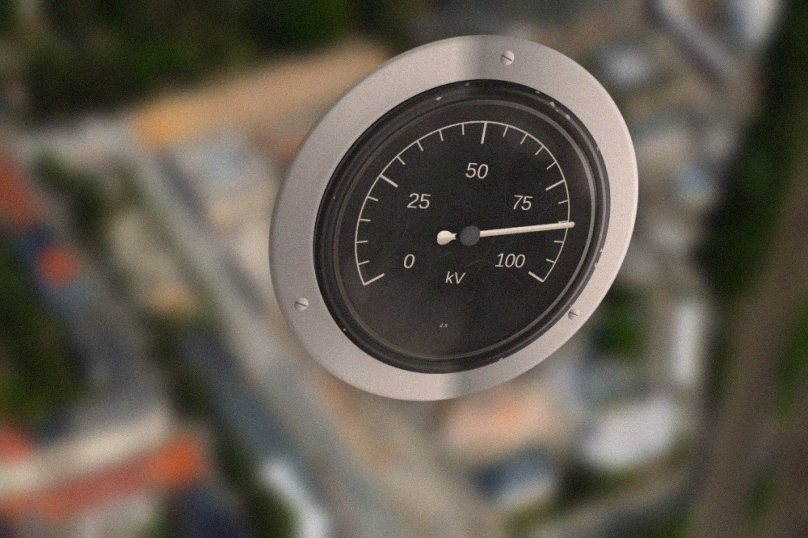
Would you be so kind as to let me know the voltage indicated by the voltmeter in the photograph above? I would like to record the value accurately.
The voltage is 85 kV
